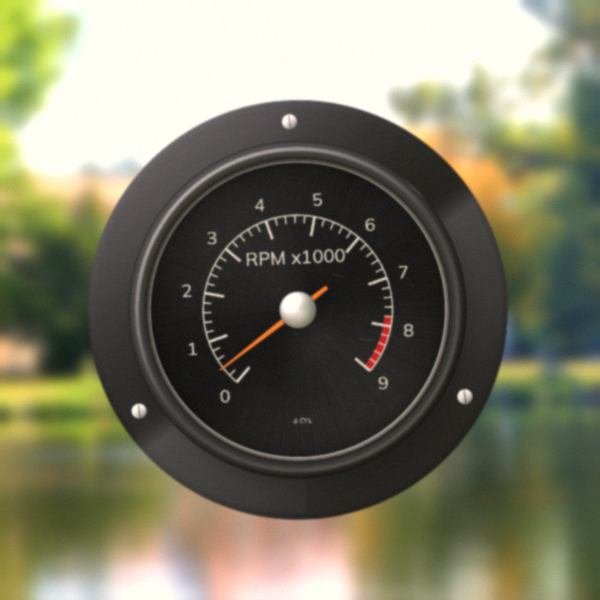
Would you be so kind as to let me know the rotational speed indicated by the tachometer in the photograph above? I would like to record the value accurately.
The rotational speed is 400 rpm
